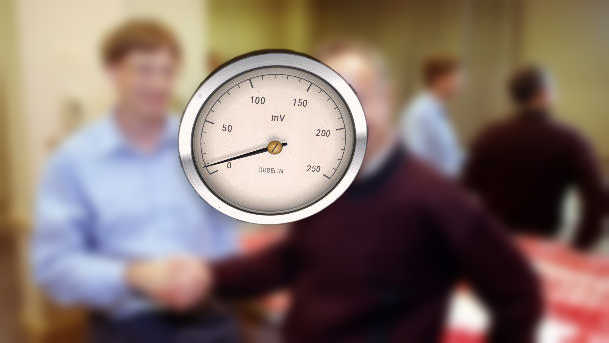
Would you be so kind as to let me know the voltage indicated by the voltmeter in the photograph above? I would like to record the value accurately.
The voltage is 10 mV
